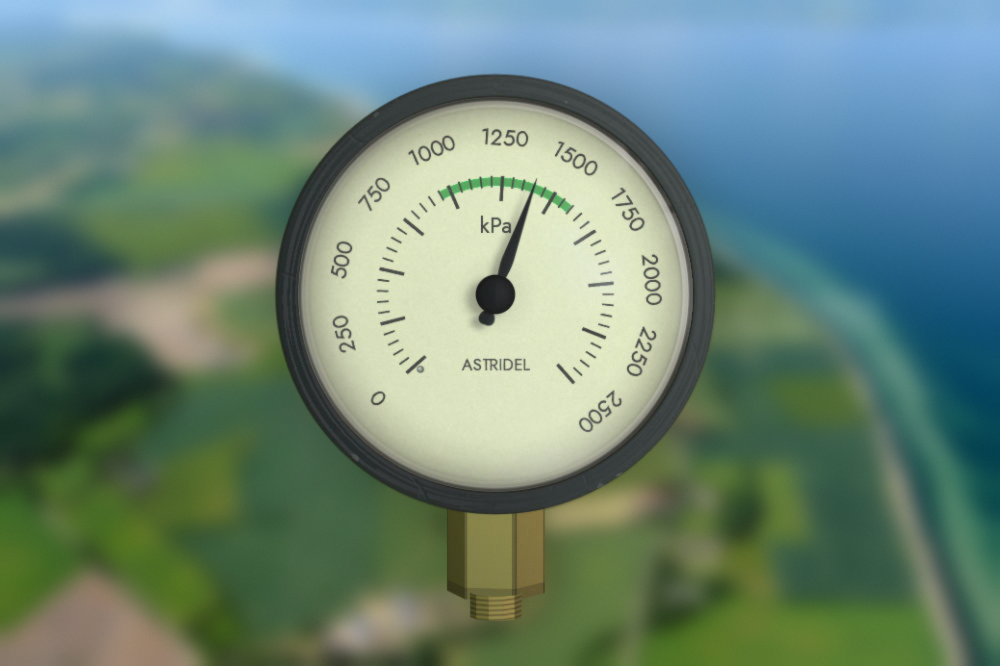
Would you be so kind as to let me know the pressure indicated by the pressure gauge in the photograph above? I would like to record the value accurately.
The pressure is 1400 kPa
